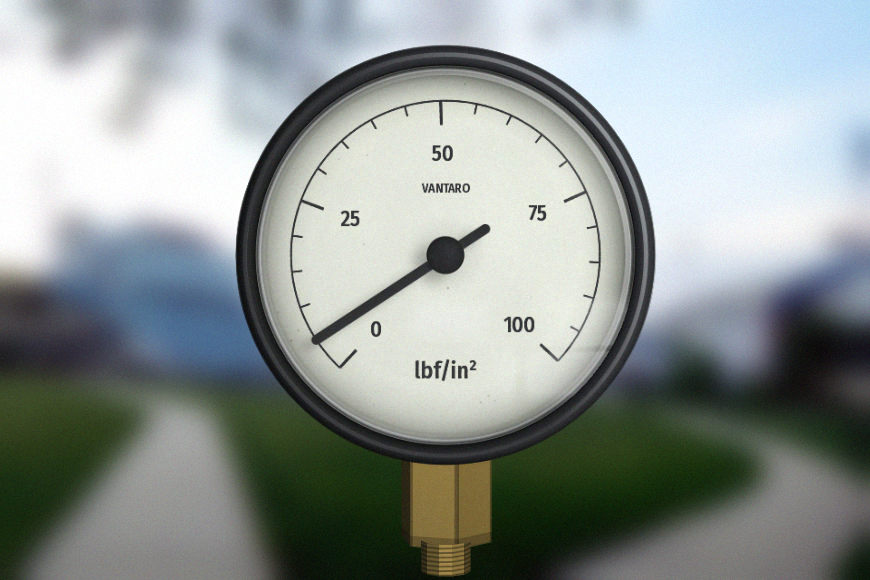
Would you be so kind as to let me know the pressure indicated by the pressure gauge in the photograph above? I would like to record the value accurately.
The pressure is 5 psi
